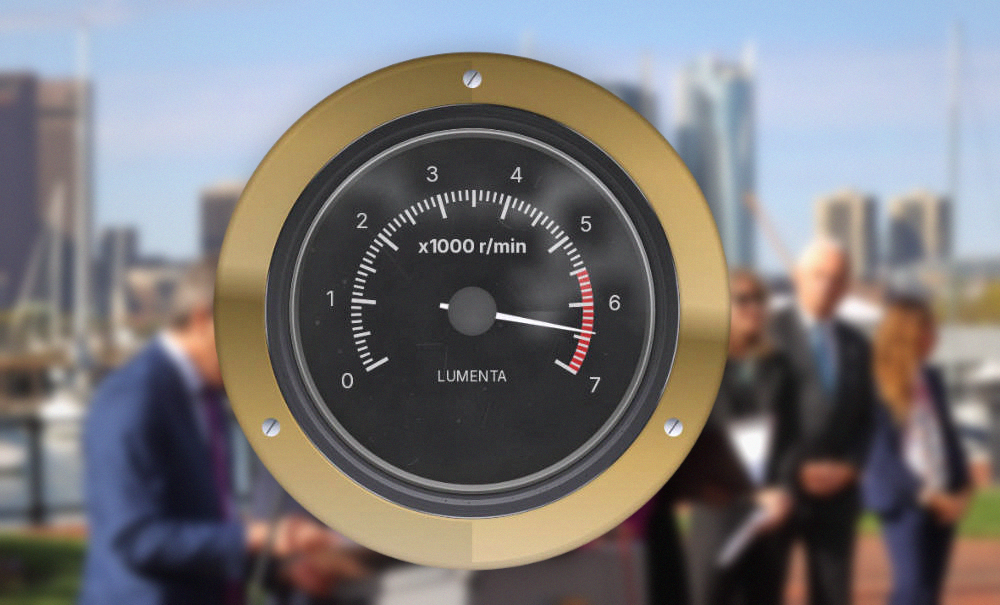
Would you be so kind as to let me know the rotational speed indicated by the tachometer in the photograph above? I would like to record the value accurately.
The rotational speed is 6400 rpm
